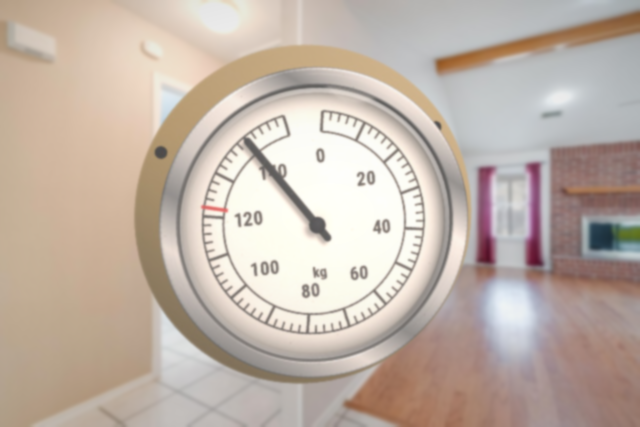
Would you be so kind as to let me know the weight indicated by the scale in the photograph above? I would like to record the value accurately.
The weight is 140 kg
